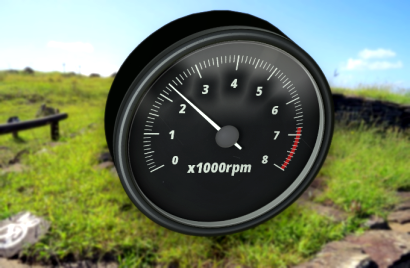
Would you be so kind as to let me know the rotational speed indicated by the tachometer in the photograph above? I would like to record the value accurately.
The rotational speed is 2300 rpm
